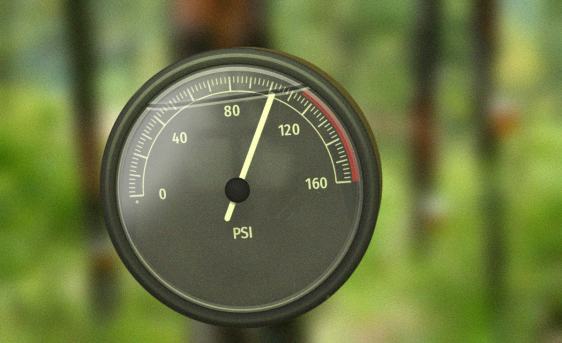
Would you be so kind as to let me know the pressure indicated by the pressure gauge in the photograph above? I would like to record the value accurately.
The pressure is 102 psi
